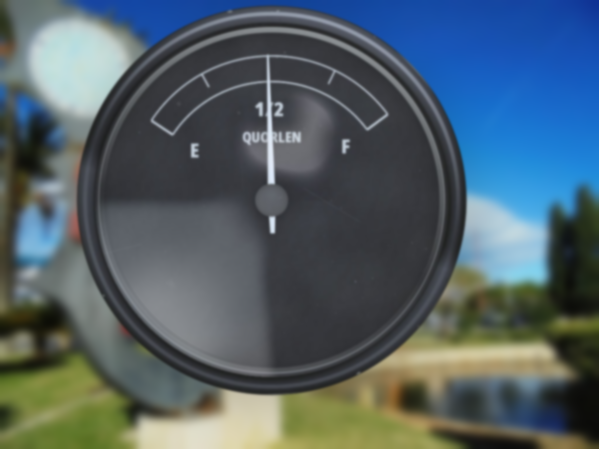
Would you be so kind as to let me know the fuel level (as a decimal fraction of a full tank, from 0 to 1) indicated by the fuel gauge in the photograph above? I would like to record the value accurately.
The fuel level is 0.5
